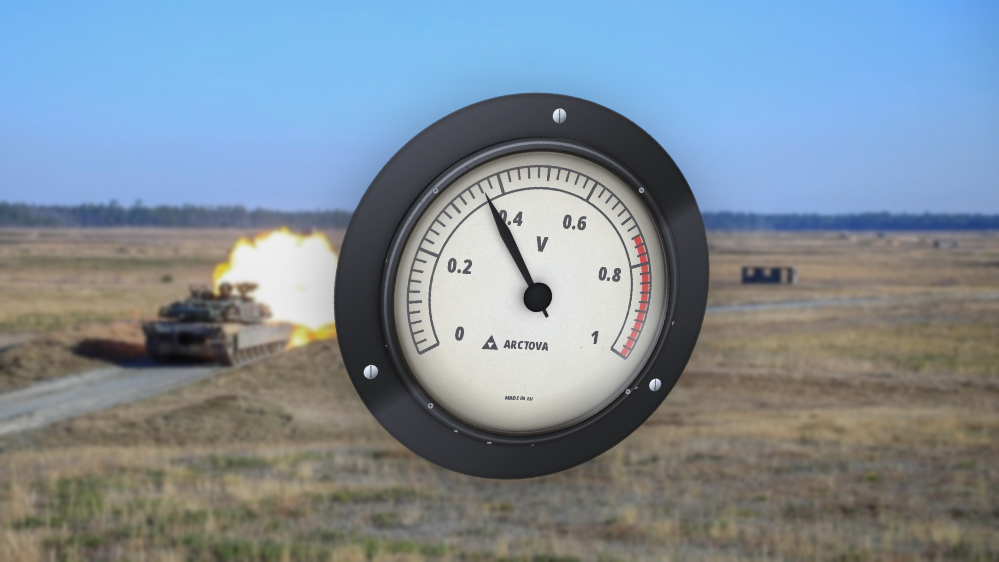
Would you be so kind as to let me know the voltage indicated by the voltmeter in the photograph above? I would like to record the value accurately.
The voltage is 0.36 V
